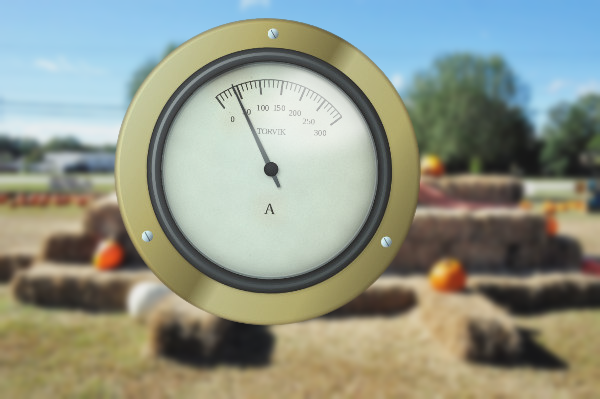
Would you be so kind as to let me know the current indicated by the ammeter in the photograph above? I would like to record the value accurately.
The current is 40 A
